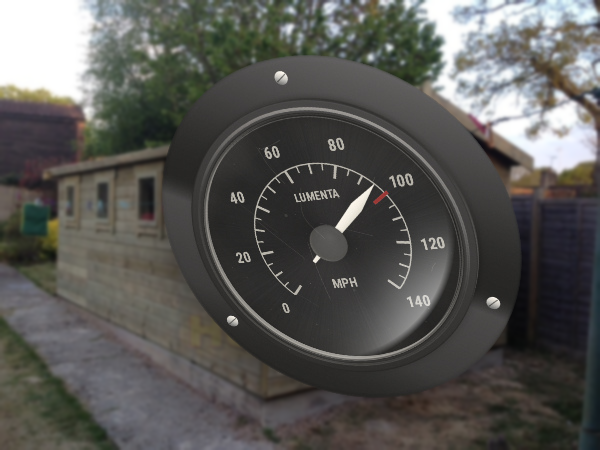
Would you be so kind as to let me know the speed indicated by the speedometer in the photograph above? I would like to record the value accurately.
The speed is 95 mph
